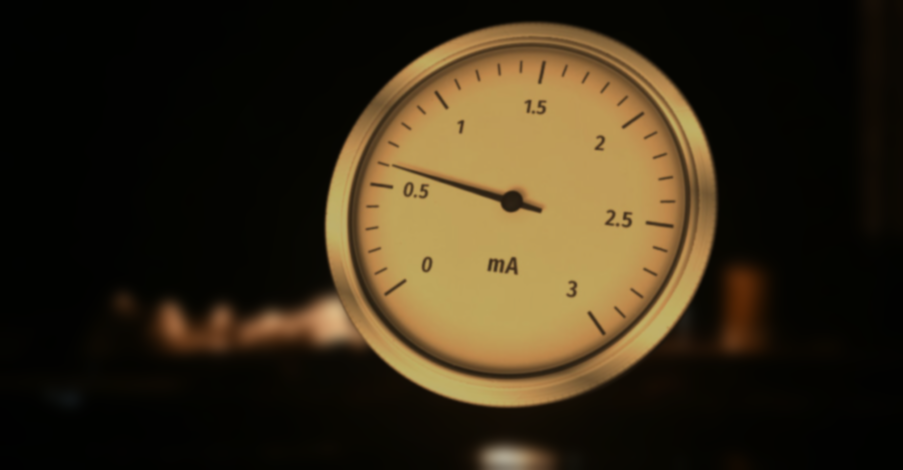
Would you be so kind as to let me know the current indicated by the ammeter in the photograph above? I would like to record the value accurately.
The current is 0.6 mA
